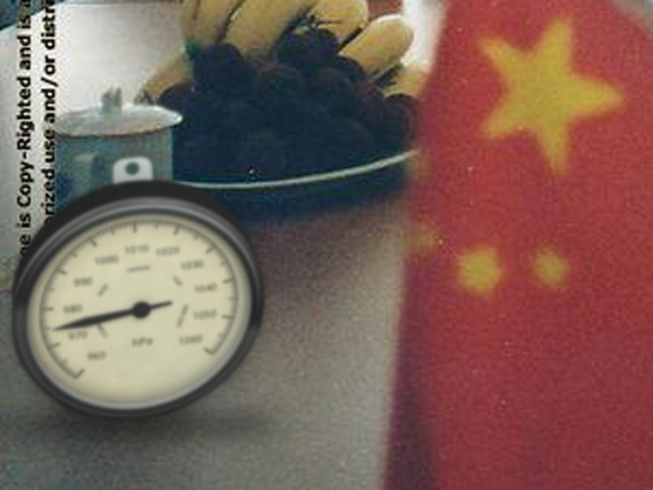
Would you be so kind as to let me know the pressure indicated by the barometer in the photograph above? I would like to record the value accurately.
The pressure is 975 hPa
